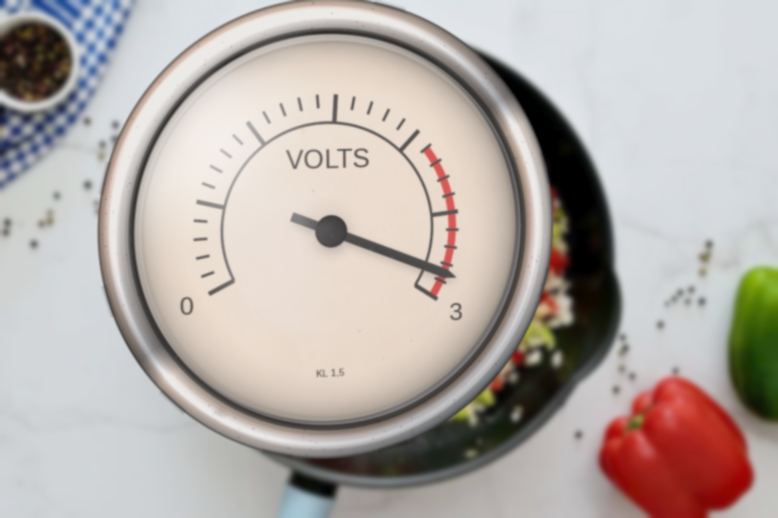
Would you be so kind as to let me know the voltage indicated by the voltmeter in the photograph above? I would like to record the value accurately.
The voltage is 2.85 V
